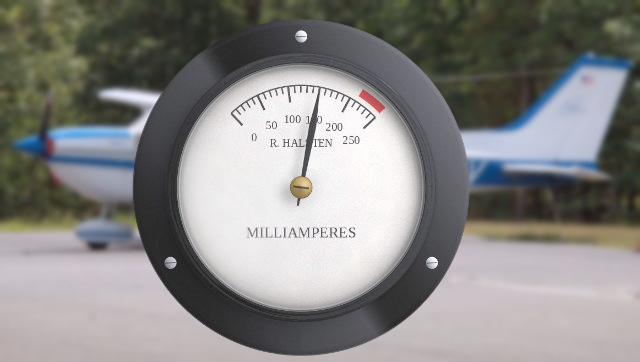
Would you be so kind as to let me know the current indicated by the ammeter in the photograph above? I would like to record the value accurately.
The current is 150 mA
